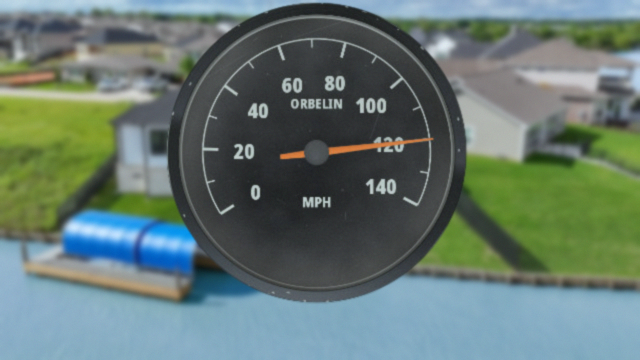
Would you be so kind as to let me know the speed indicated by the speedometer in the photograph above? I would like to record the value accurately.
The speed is 120 mph
